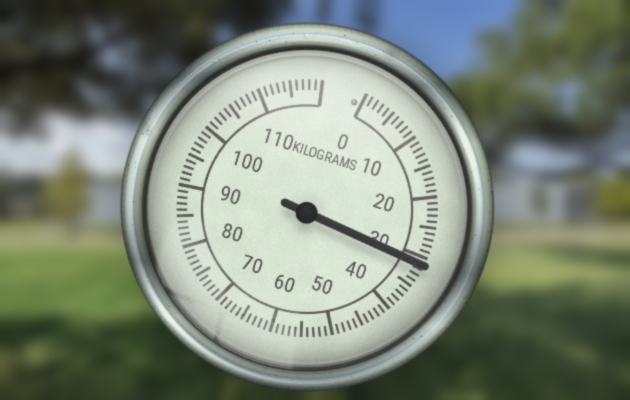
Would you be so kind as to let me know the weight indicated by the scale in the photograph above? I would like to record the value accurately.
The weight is 31 kg
